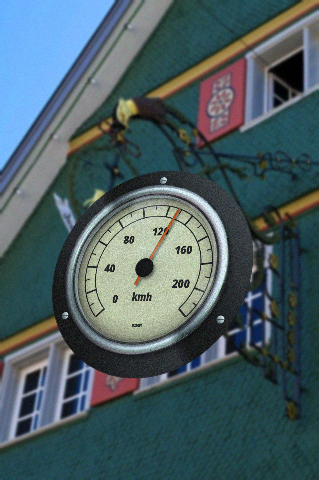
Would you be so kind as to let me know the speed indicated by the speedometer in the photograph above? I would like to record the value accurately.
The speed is 130 km/h
